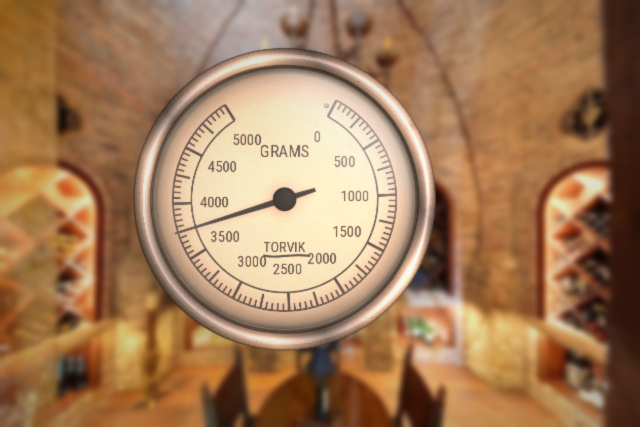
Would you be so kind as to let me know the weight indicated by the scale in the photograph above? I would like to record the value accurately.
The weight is 3750 g
